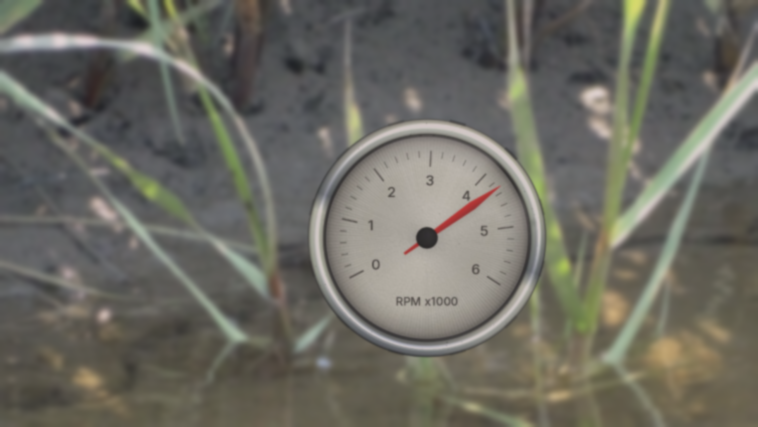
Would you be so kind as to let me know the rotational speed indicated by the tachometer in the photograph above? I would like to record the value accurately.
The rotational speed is 4300 rpm
